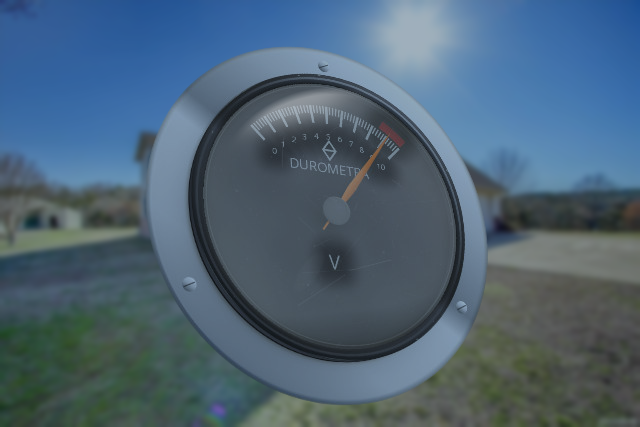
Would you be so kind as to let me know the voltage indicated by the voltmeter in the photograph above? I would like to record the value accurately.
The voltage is 9 V
